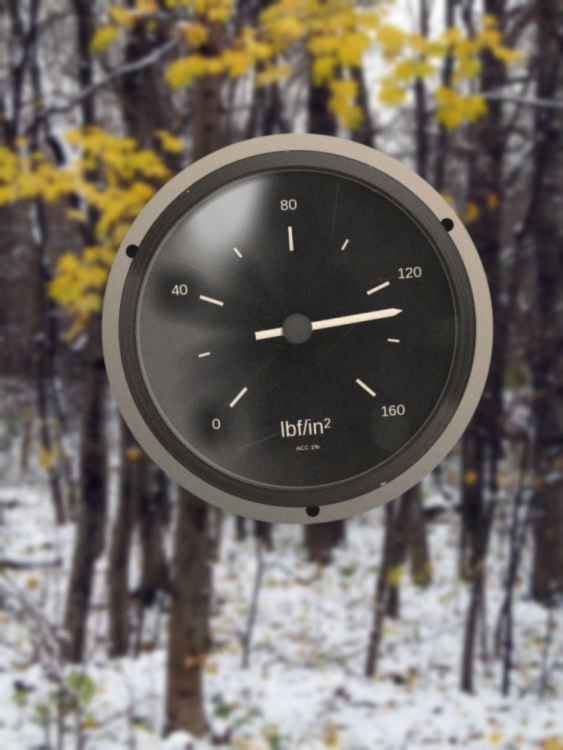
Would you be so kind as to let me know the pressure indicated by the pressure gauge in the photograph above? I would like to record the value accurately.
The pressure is 130 psi
